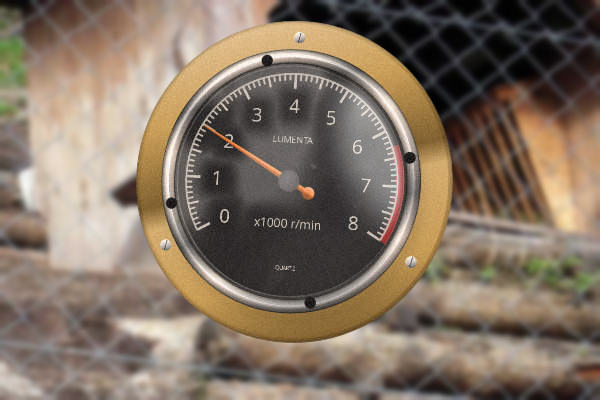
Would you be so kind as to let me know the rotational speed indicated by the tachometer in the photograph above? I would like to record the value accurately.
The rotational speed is 2000 rpm
